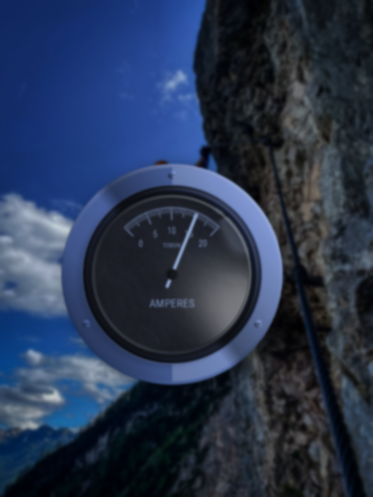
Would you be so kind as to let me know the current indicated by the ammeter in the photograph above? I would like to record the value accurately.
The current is 15 A
